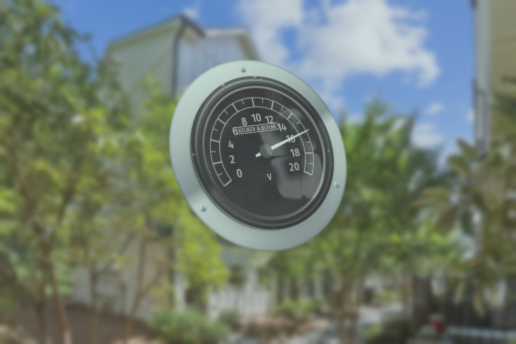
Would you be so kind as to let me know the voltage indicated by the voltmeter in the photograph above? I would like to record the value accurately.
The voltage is 16 V
